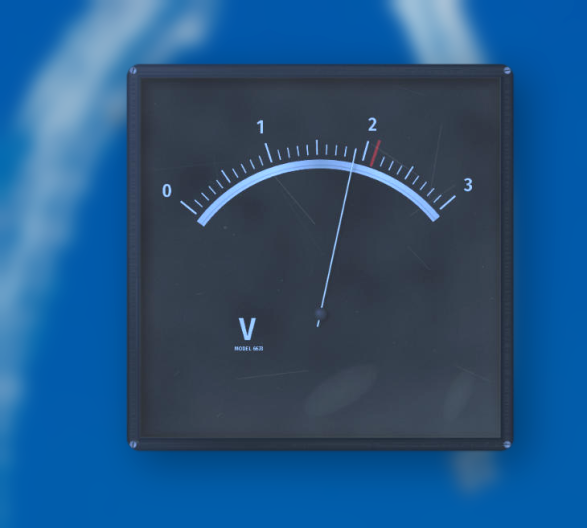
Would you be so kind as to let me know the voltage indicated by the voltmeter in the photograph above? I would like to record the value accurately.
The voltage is 1.9 V
